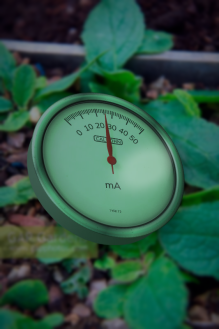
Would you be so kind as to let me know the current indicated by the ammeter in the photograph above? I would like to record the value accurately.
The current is 25 mA
